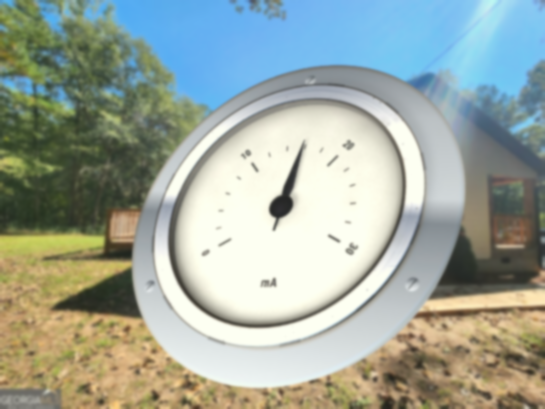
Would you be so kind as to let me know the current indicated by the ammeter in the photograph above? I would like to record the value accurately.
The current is 16 mA
